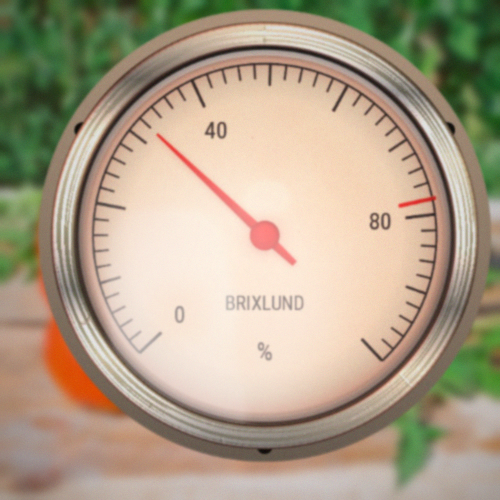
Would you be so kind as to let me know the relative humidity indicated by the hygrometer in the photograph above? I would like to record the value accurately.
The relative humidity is 32 %
